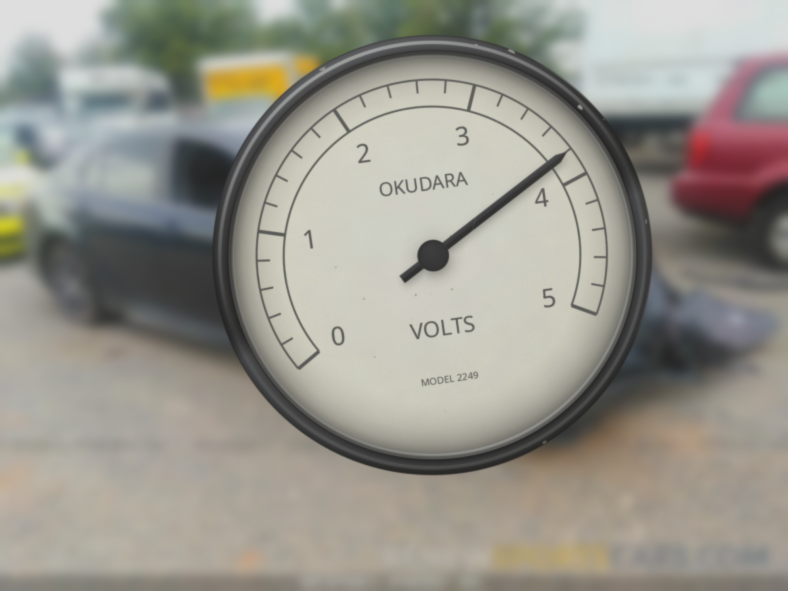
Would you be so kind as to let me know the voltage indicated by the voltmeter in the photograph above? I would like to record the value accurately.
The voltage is 3.8 V
